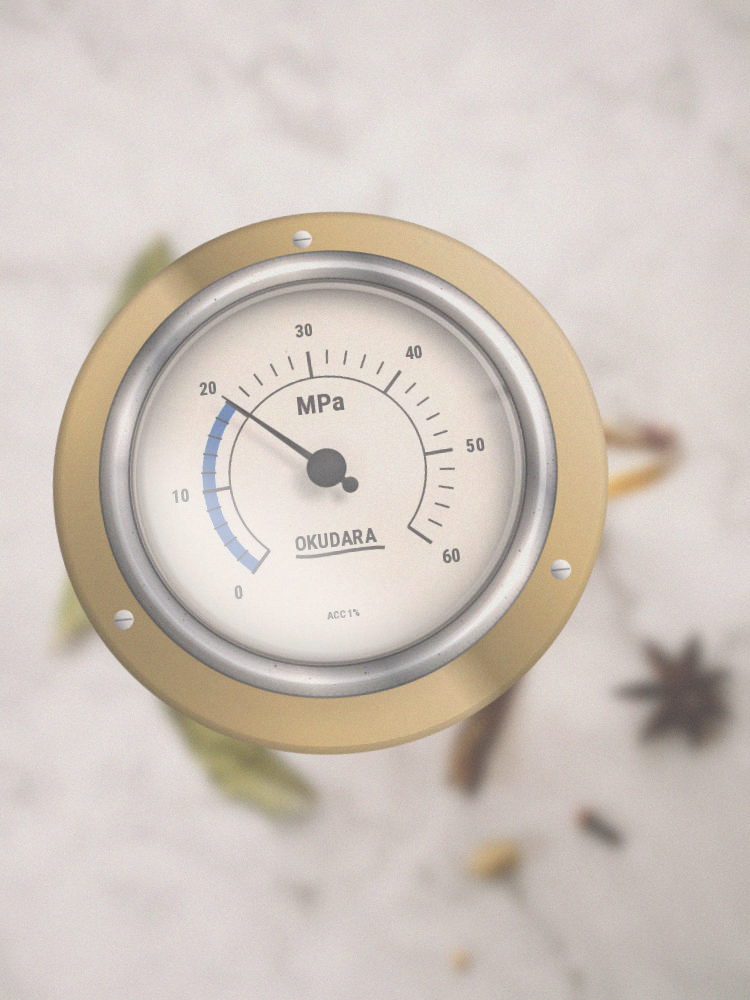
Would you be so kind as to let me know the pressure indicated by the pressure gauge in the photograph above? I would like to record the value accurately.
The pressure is 20 MPa
